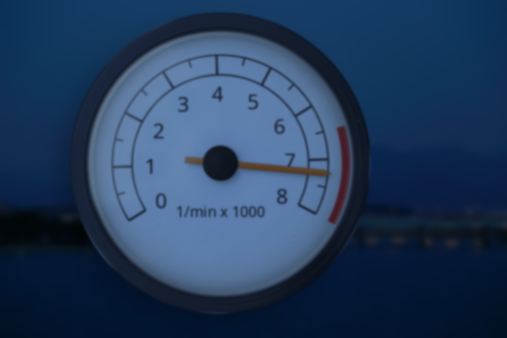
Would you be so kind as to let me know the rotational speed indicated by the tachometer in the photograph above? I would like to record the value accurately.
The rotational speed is 7250 rpm
